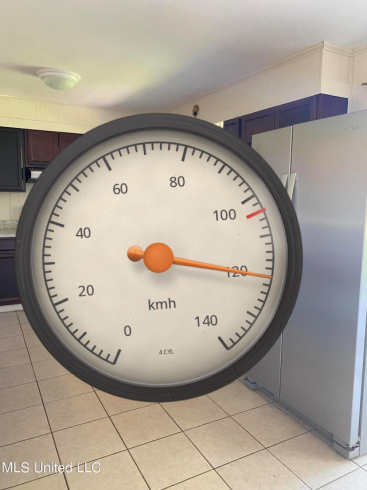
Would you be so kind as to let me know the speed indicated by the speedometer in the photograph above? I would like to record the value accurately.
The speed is 120 km/h
